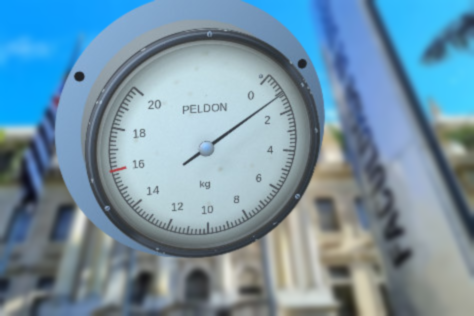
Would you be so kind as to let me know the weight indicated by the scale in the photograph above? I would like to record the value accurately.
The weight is 1 kg
